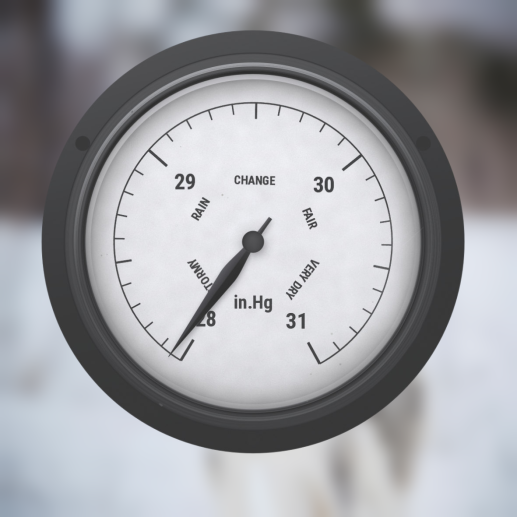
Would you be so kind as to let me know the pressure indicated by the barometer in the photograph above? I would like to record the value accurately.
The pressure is 28.05 inHg
